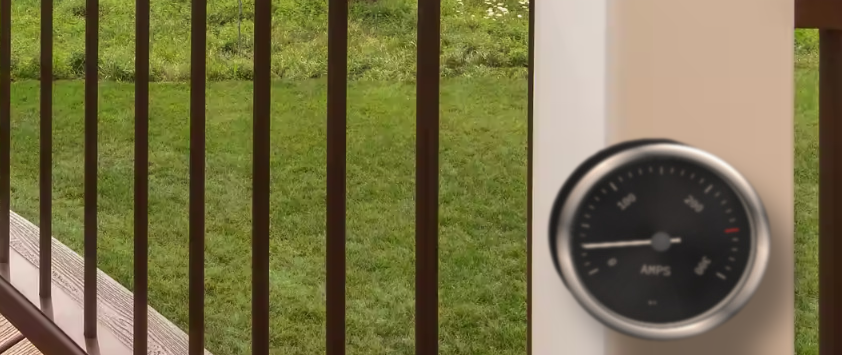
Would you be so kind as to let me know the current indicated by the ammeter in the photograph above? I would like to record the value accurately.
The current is 30 A
